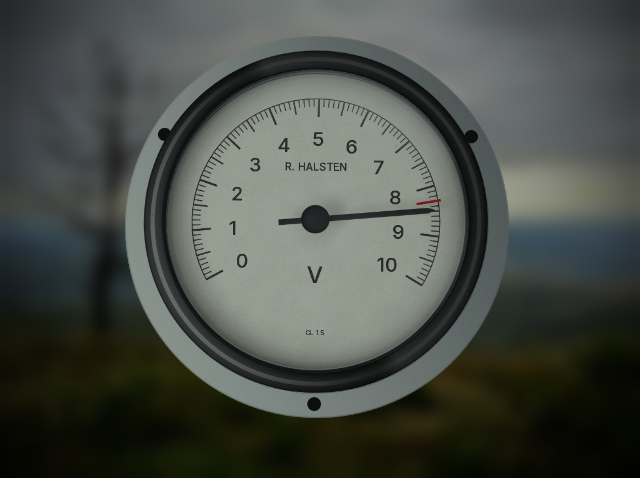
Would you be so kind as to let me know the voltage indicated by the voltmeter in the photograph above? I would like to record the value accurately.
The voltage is 8.5 V
